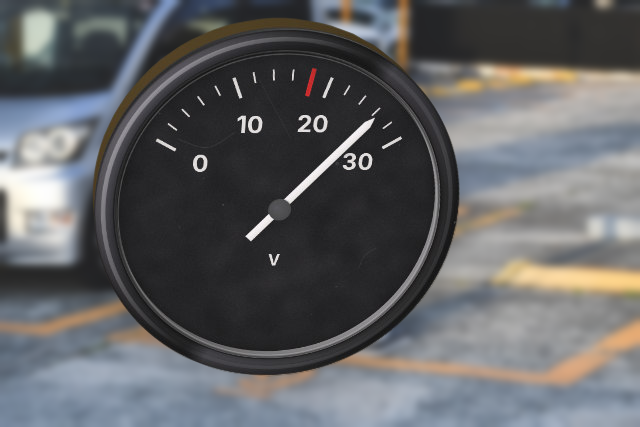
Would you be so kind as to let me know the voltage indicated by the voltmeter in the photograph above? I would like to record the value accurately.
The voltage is 26 V
